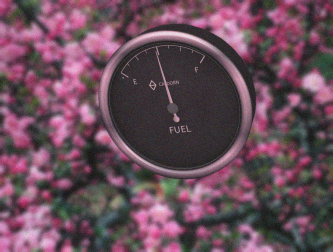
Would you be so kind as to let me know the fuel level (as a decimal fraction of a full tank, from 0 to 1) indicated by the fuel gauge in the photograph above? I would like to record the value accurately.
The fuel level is 0.5
